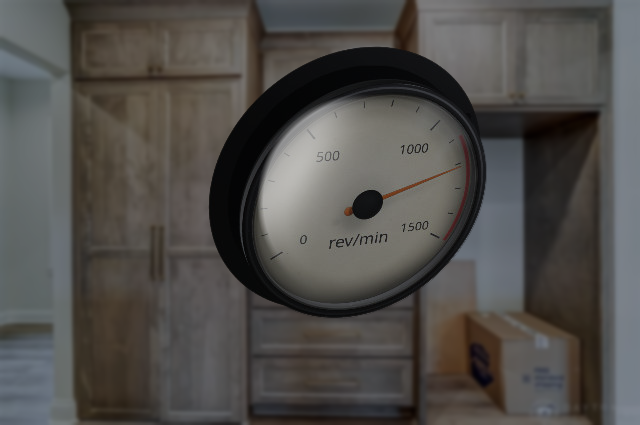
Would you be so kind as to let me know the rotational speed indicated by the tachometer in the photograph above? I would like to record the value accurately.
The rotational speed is 1200 rpm
